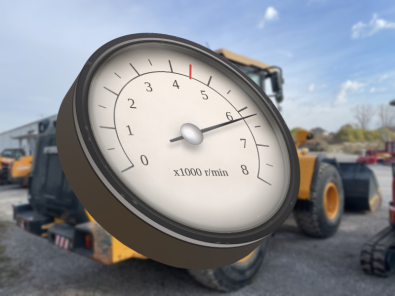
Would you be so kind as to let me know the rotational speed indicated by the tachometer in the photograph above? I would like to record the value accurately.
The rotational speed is 6250 rpm
